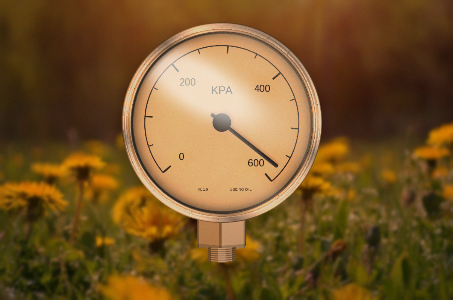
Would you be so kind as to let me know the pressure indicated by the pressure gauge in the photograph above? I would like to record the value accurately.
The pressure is 575 kPa
